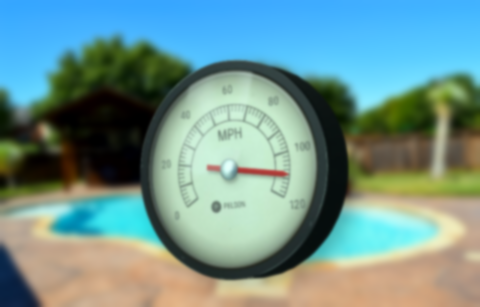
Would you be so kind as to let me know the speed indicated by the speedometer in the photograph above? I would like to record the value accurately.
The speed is 110 mph
